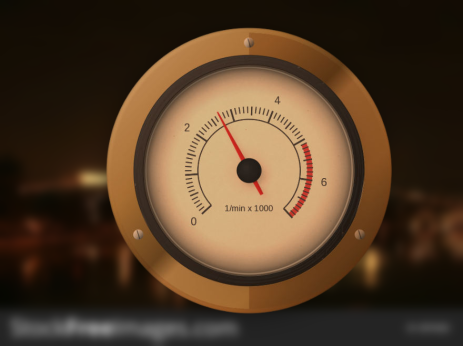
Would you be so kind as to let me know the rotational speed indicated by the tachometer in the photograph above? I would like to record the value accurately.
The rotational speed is 2700 rpm
